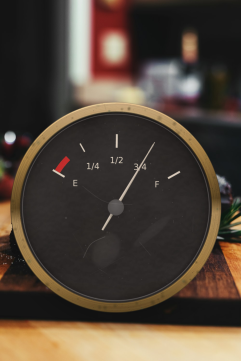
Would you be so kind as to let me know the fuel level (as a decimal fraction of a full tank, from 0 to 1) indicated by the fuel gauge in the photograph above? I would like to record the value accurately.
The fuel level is 0.75
